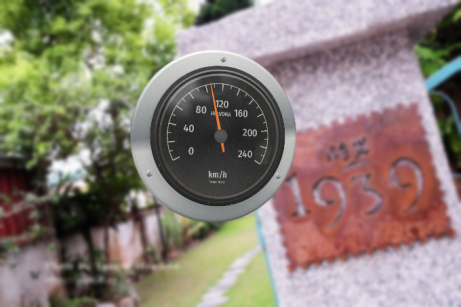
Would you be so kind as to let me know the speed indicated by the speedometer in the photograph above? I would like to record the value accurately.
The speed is 105 km/h
